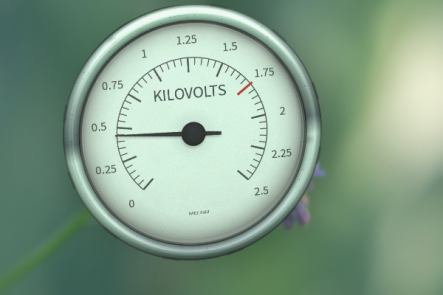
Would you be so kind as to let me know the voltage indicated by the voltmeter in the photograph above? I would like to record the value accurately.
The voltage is 0.45 kV
